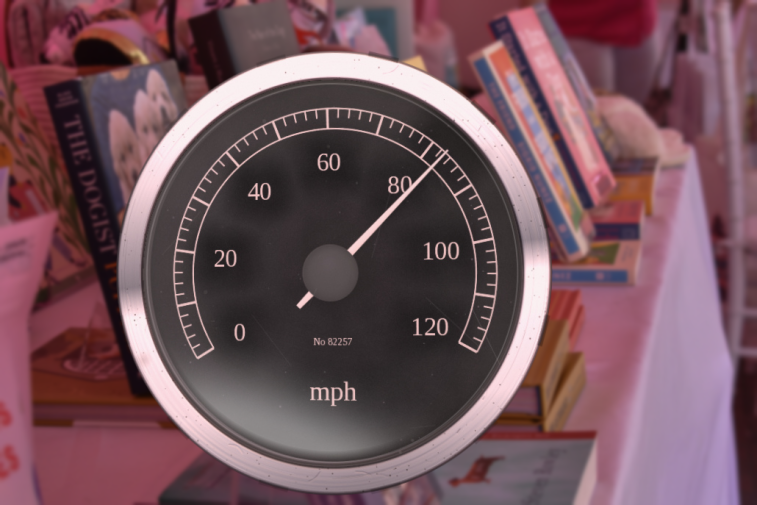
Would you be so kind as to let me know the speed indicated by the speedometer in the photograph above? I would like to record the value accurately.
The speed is 83 mph
